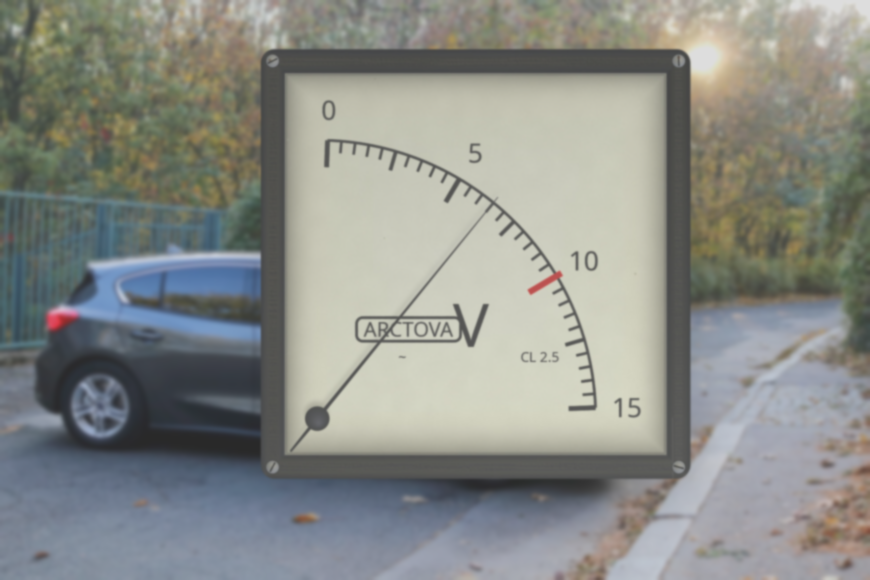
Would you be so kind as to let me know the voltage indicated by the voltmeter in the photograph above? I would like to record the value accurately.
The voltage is 6.5 V
